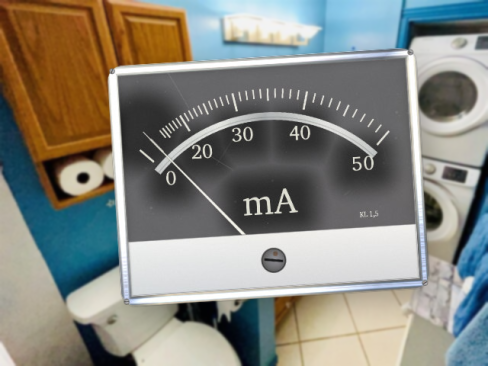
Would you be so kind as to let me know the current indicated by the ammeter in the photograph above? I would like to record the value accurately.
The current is 10 mA
